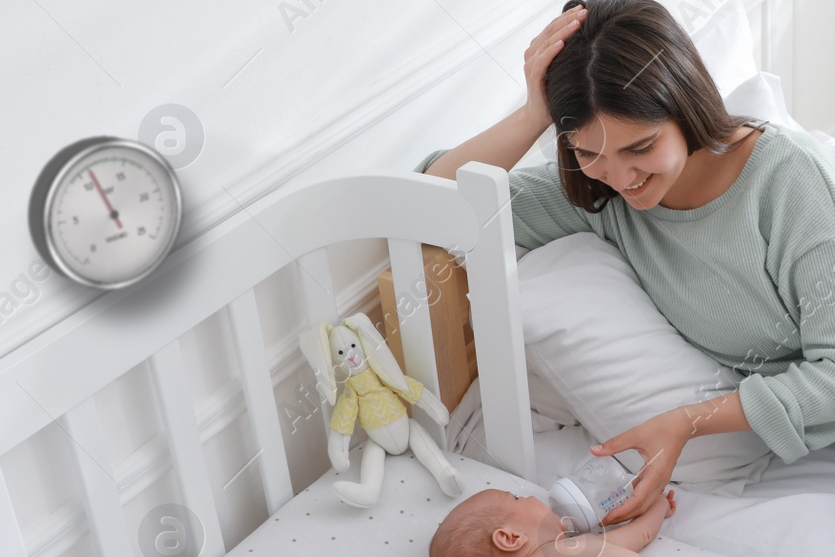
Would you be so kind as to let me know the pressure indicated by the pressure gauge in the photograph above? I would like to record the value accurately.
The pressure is 11 bar
